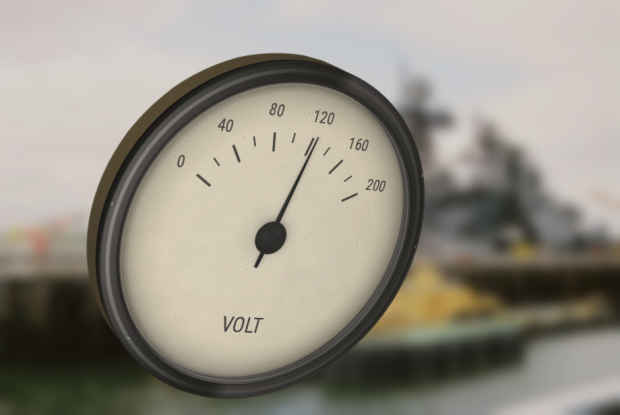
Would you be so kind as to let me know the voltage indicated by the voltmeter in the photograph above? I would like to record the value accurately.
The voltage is 120 V
